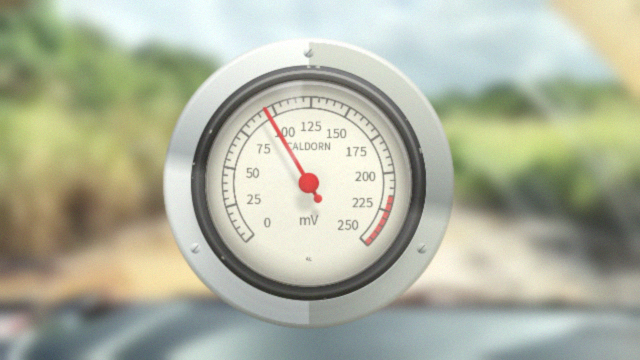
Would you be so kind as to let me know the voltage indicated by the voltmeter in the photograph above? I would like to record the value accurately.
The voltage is 95 mV
